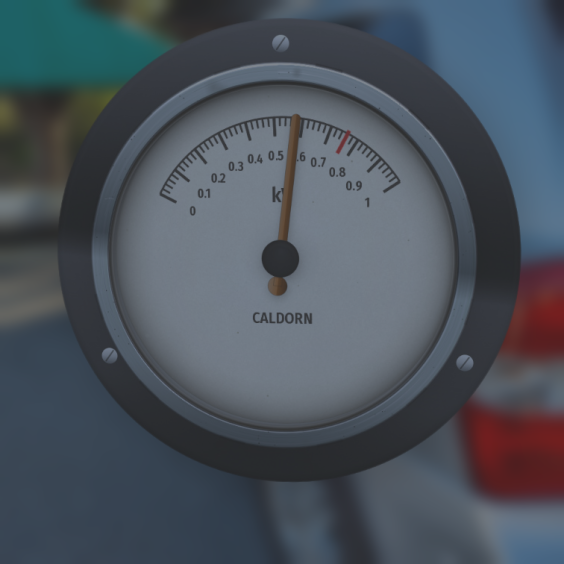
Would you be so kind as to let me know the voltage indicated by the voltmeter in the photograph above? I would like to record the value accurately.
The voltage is 0.58 kV
